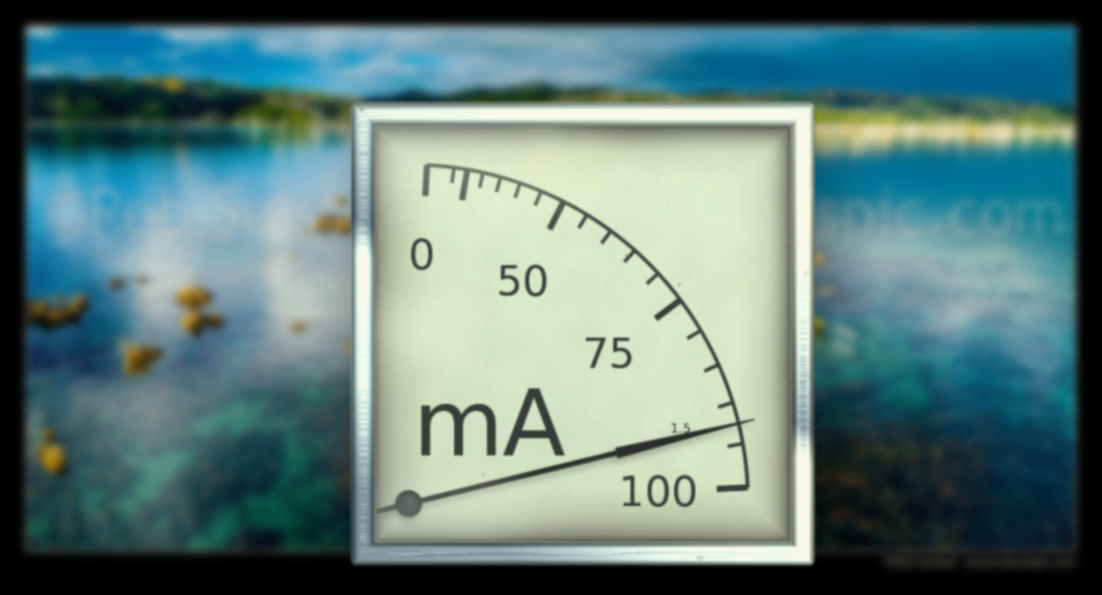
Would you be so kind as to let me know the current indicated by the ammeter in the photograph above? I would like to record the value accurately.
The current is 92.5 mA
